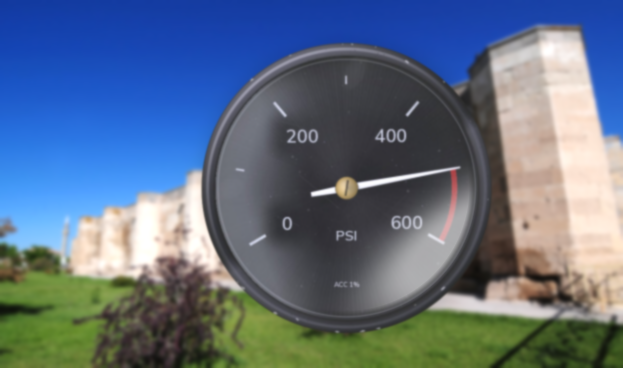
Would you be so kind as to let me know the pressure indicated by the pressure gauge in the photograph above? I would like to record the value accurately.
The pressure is 500 psi
